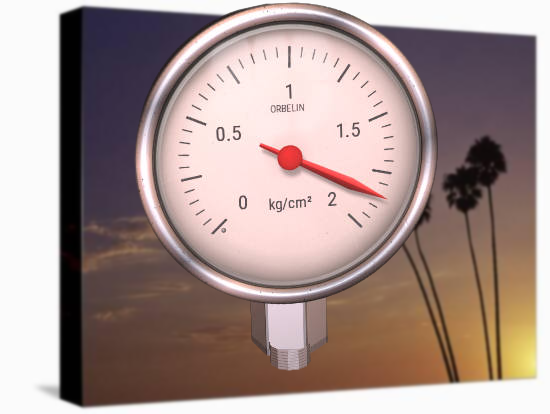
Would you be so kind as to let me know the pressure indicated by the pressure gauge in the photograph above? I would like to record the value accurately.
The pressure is 1.85 kg/cm²
